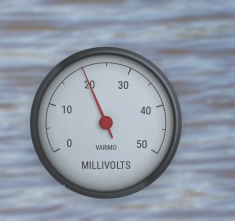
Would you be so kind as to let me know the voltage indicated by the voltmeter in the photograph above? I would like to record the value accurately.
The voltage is 20 mV
